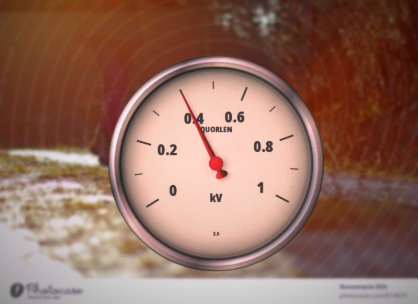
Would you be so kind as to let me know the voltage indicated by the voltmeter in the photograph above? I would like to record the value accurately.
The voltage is 0.4 kV
